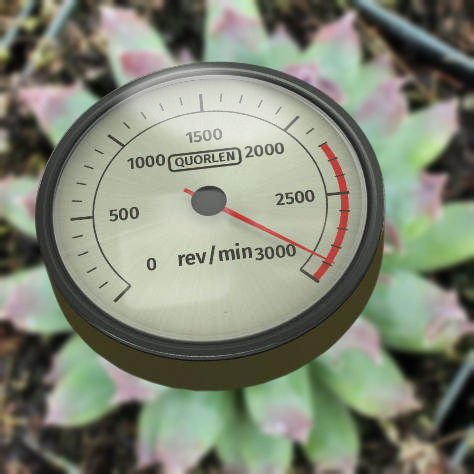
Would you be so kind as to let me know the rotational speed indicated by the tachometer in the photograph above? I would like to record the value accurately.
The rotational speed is 2900 rpm
